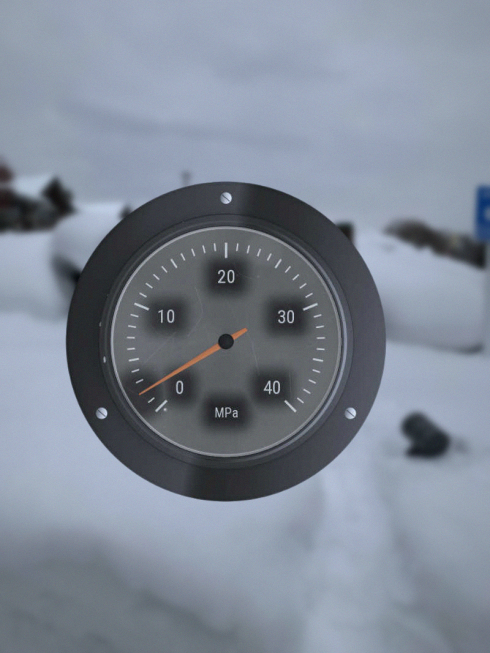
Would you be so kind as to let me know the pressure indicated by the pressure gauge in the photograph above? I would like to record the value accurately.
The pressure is 2 MPa
